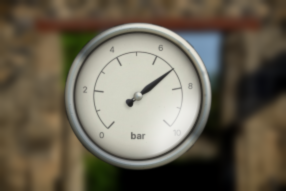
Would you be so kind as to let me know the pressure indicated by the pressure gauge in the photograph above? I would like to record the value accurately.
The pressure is 7 bar
